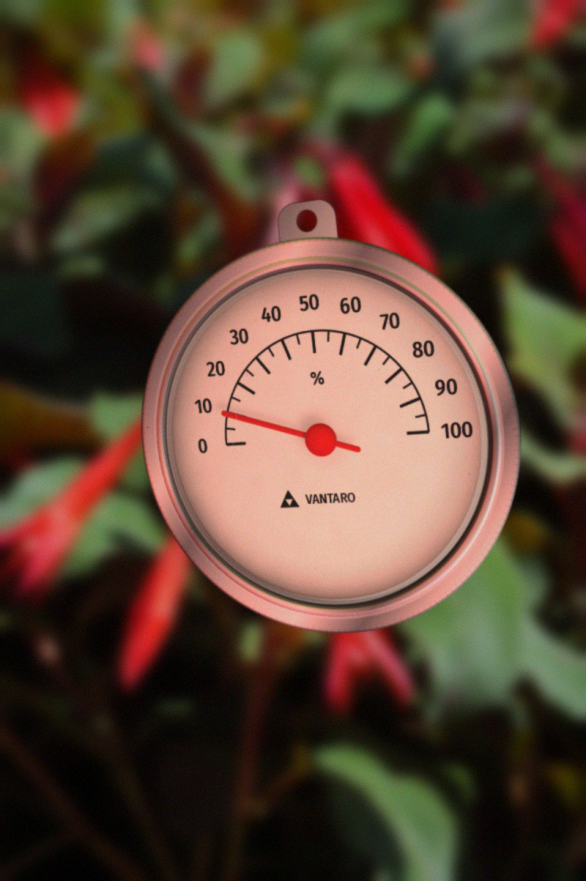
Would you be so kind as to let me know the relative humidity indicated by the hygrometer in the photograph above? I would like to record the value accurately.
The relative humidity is 10 %
